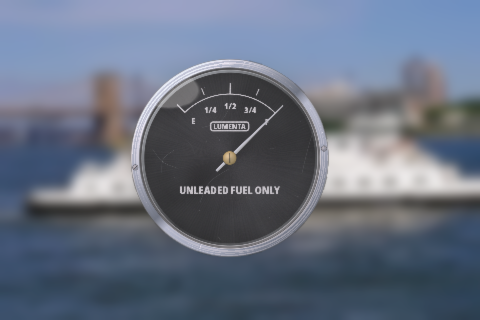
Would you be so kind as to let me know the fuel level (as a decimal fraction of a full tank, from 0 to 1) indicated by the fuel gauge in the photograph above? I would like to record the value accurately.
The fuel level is 1
